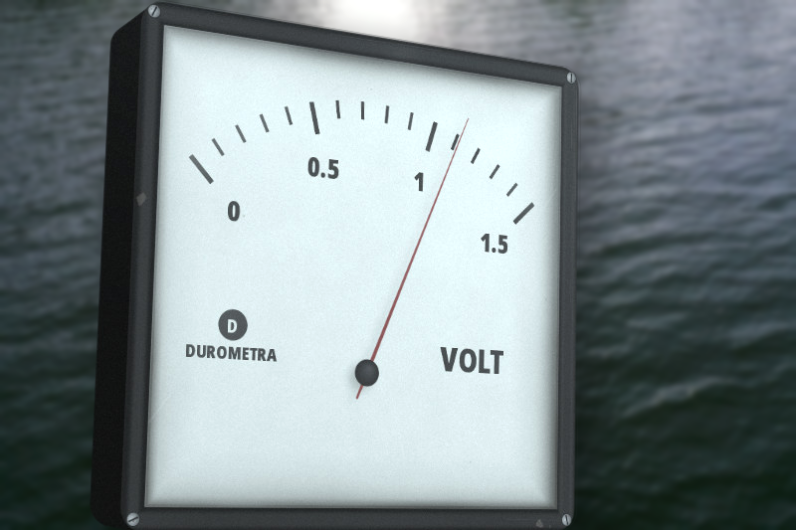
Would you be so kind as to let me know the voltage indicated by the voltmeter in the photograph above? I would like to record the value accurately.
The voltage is 1.1 V
